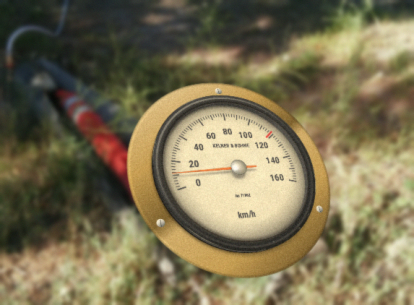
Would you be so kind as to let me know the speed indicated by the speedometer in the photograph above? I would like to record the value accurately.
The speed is 10 km/h
